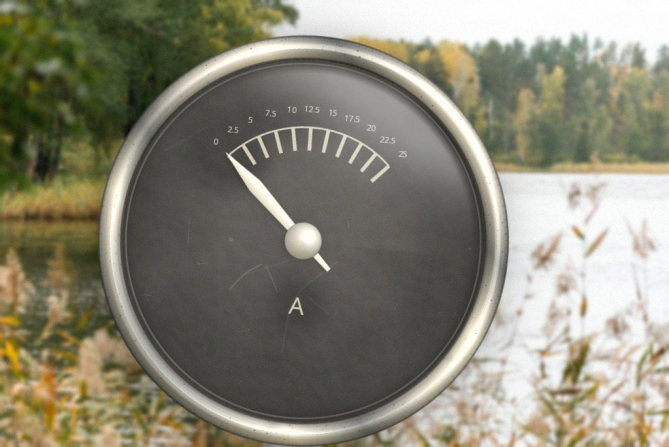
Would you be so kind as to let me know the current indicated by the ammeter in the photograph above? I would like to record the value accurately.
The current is 0 A
